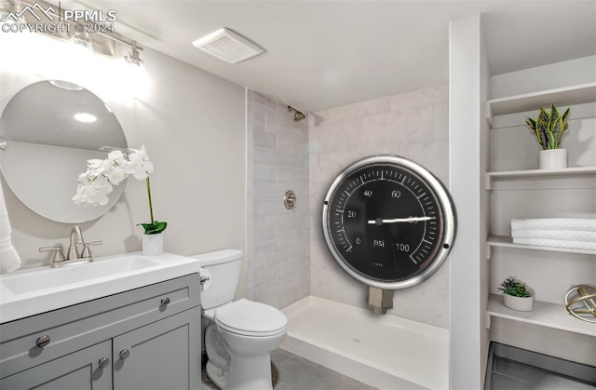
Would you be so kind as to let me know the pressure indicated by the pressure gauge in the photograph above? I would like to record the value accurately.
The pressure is 80 psi
